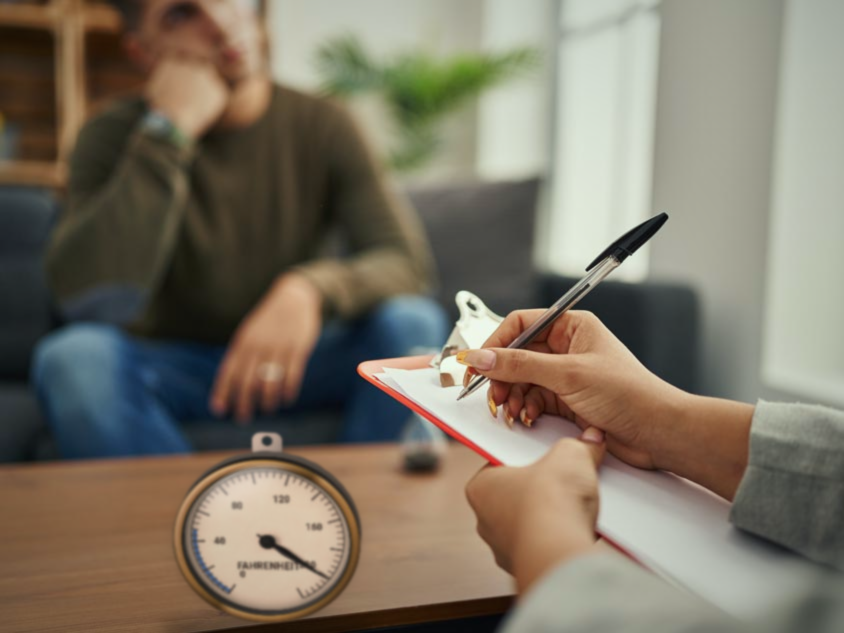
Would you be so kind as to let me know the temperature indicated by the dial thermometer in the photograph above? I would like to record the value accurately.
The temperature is 200 °F
